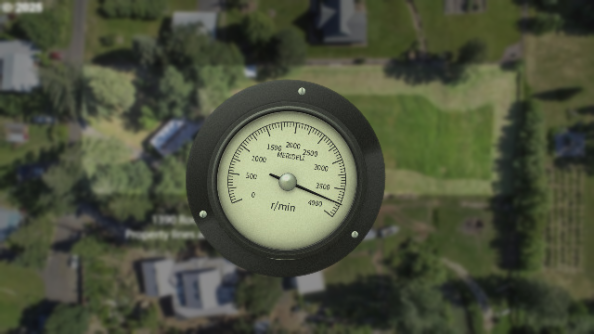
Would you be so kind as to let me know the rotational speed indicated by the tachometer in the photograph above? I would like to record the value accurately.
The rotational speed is 3750 rpm
